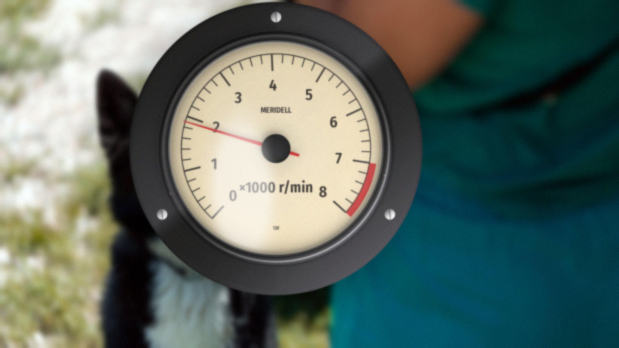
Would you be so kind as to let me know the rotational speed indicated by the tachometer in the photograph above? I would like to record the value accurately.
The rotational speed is 1900 rpm
